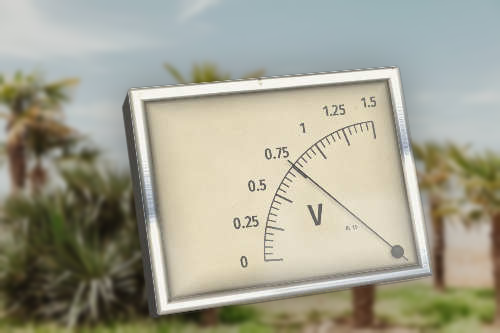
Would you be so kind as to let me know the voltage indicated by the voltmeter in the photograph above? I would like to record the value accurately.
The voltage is 0.75 V
